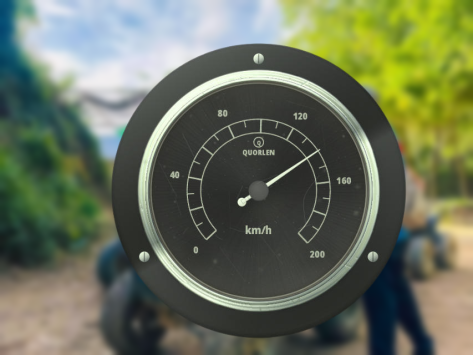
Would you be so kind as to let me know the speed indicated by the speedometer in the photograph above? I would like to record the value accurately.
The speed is 140 km/h
